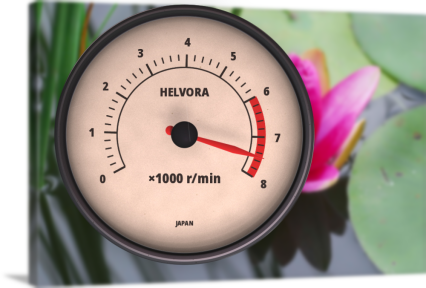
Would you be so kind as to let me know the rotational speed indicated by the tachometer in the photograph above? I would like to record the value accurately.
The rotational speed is 7500 rpm
